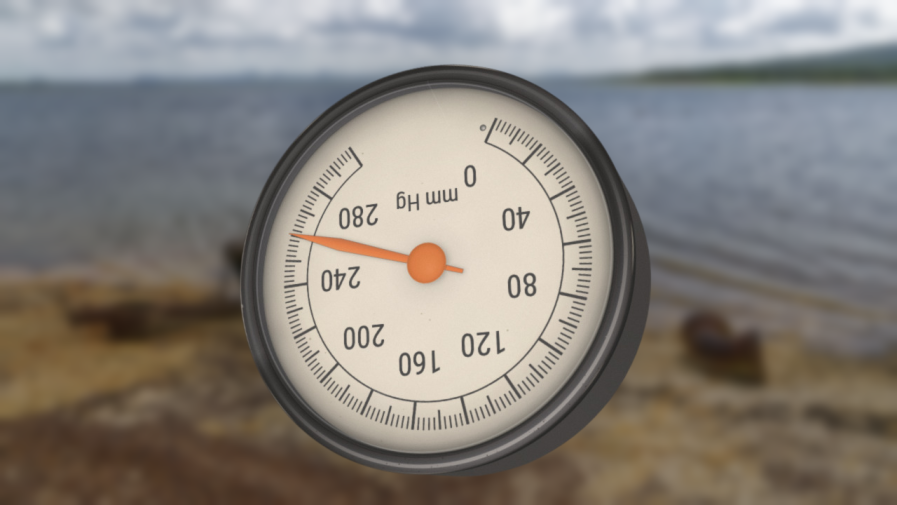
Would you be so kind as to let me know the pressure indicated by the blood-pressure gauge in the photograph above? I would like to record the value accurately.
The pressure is 260 mmHg
